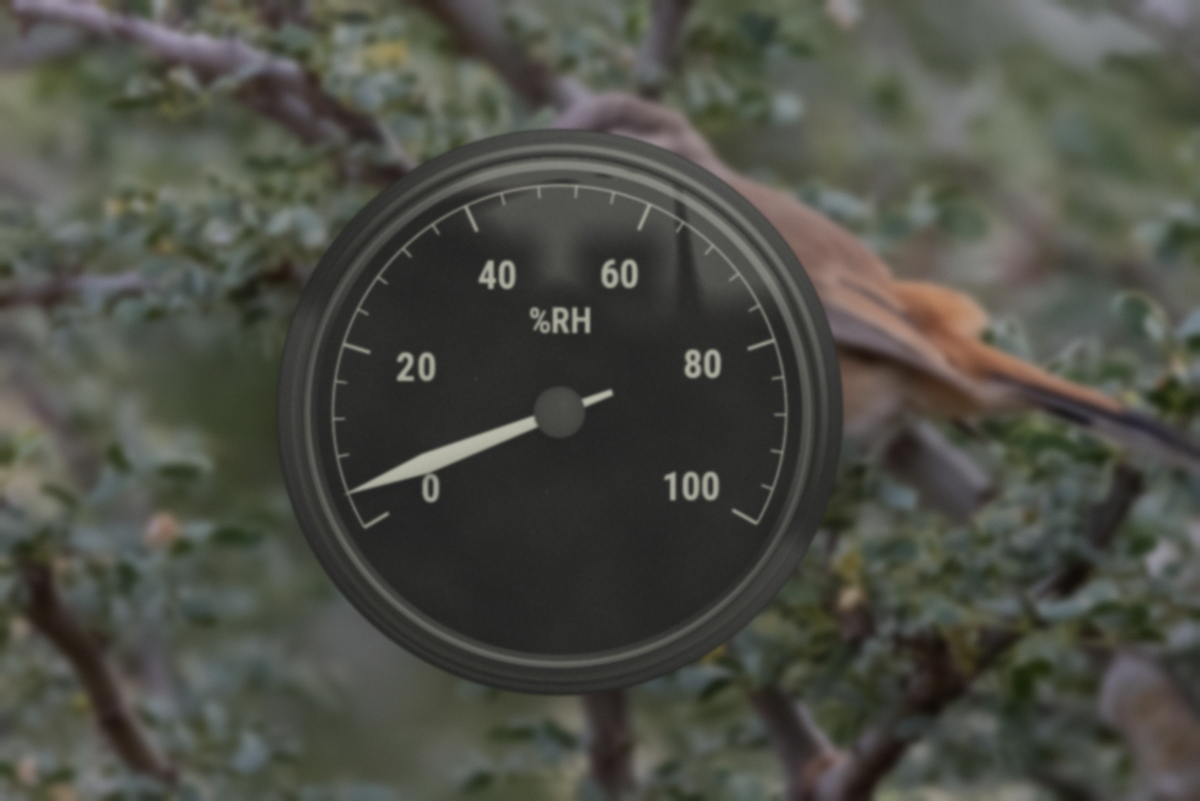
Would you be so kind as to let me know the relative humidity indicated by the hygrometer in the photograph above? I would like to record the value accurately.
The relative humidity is 4 %
